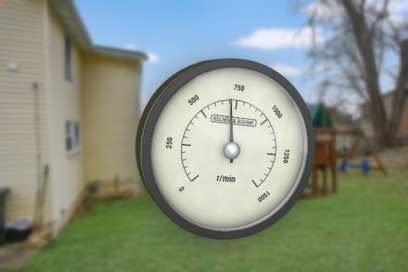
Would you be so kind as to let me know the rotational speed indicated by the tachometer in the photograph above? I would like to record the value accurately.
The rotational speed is 700 rpm
